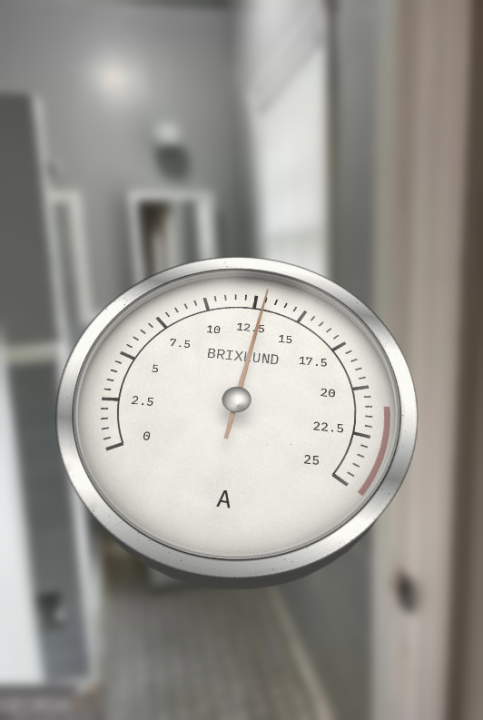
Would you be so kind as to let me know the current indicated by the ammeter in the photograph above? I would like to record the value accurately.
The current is 13 A
